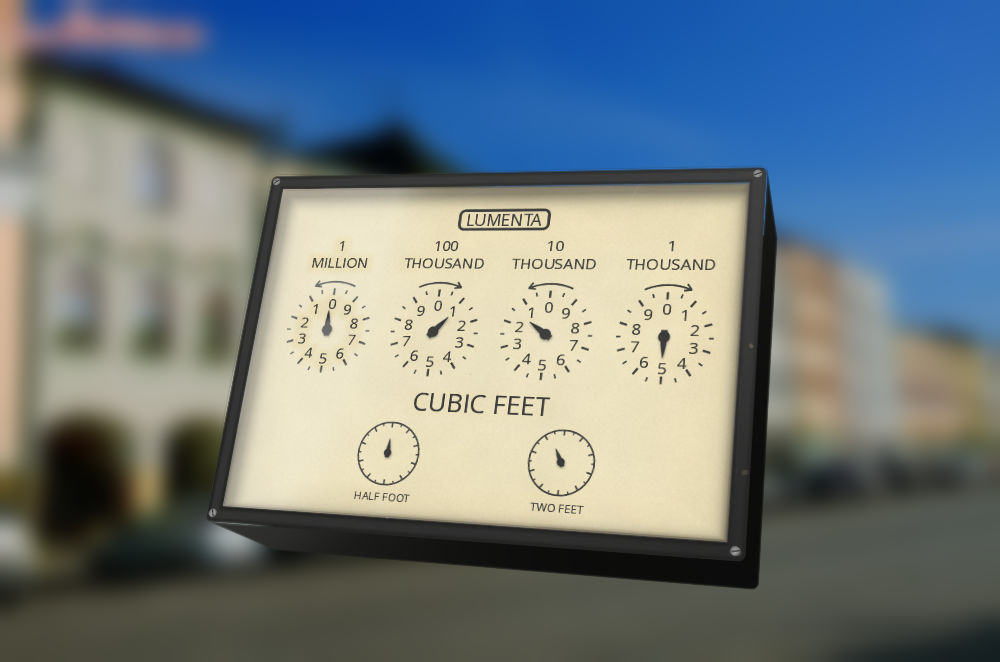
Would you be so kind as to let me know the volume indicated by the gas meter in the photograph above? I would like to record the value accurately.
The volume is 11500 ft³
